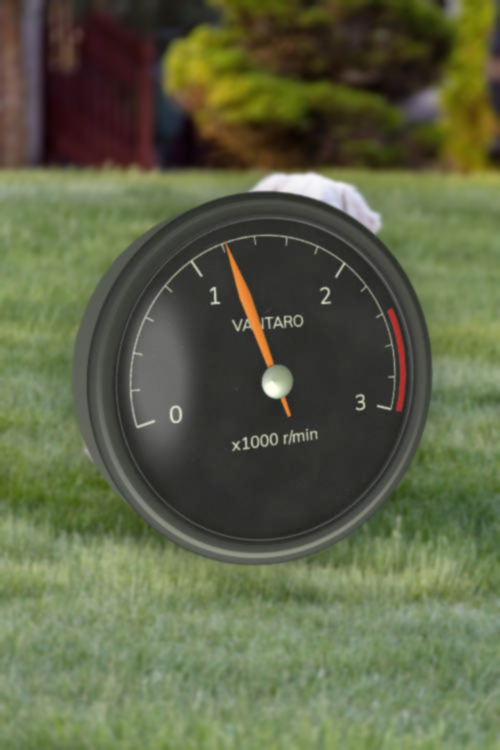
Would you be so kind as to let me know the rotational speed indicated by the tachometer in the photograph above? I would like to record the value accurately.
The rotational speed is 1200 rpm
